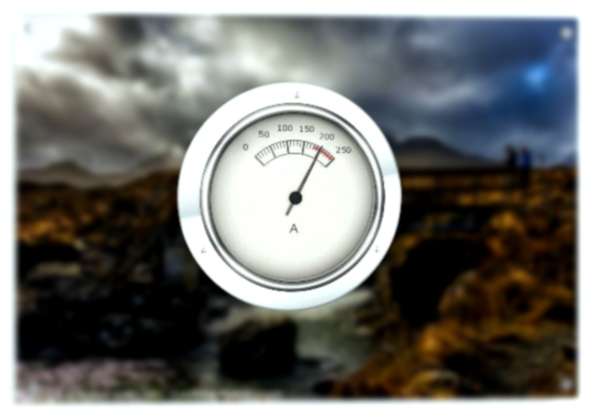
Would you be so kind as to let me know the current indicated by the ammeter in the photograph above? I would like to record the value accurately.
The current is 200 A
